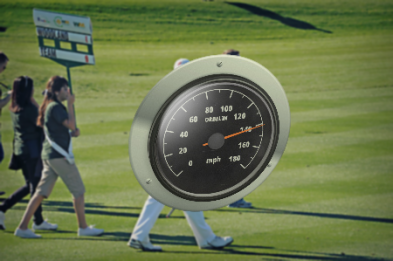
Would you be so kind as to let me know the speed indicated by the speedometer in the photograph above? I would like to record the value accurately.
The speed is 140 mph
